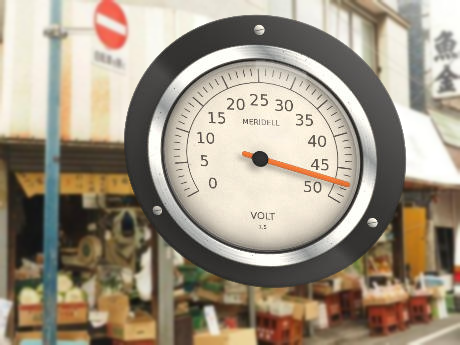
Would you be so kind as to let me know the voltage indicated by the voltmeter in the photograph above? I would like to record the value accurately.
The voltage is 47 V
